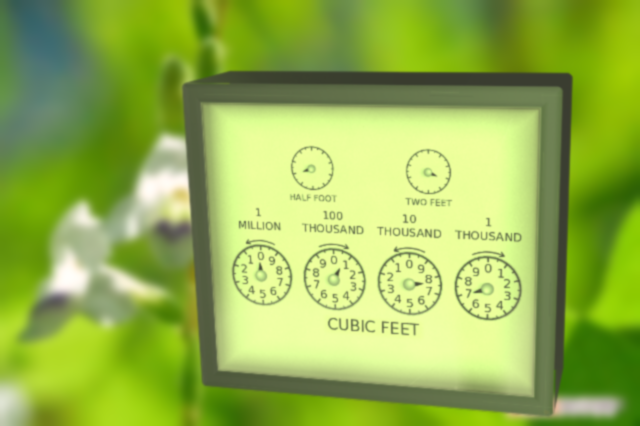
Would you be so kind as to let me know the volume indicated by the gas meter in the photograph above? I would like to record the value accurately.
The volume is 7700 ft³
